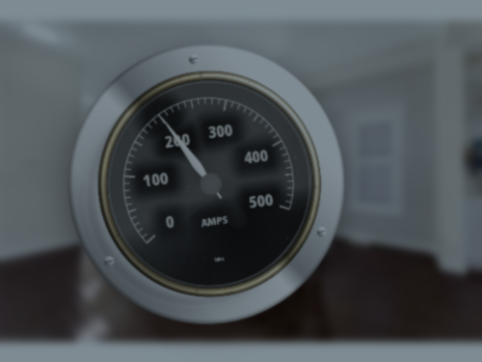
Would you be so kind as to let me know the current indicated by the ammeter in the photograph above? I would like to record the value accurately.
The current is 200 A
